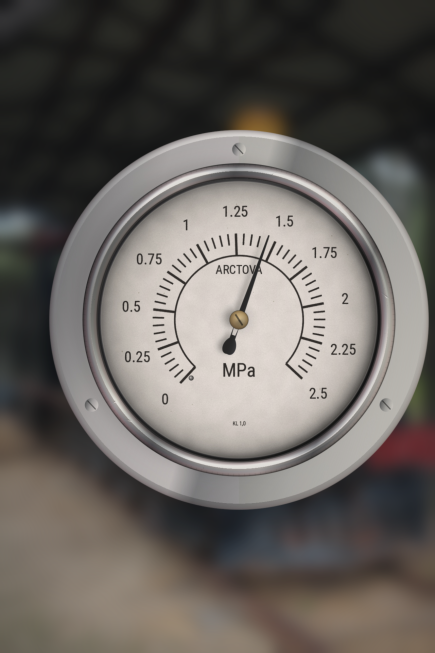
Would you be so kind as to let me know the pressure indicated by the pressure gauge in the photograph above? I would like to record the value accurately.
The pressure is 1.45 MPa
